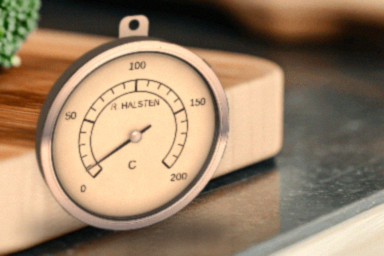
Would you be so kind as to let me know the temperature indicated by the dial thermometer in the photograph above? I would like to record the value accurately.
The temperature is 10 °C
